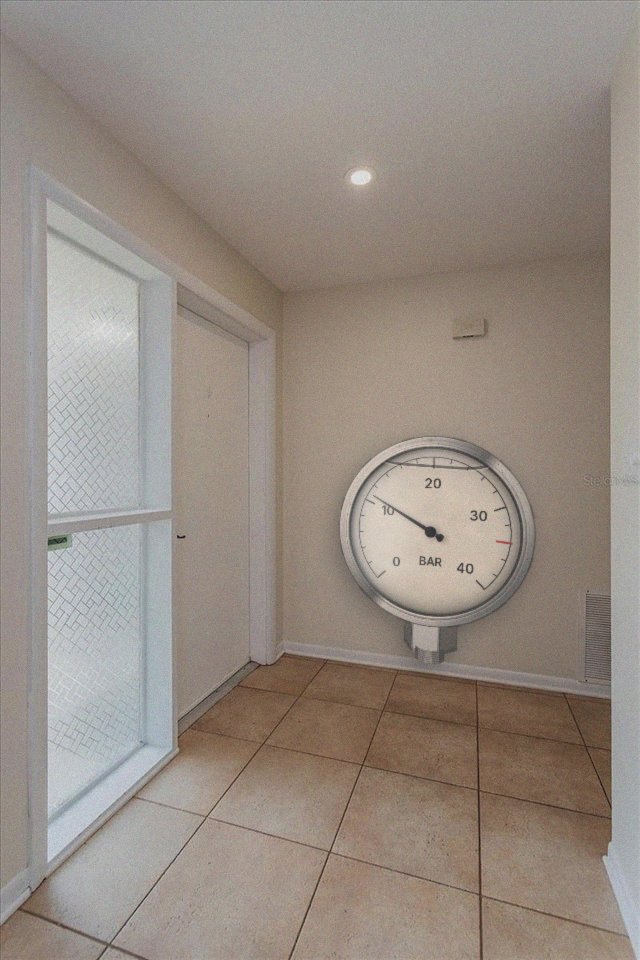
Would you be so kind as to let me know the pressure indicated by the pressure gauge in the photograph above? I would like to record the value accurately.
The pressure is 11 bar
